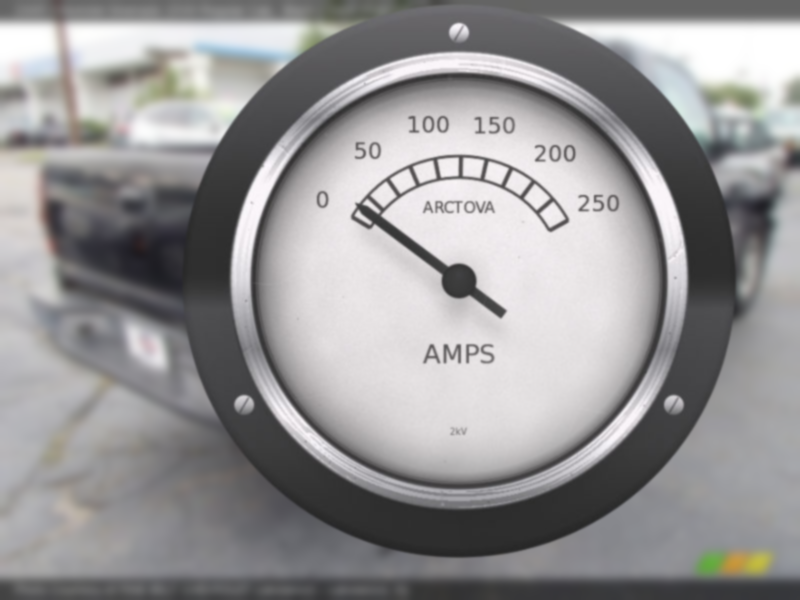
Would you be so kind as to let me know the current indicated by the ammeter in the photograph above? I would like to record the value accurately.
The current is 12.5 A
